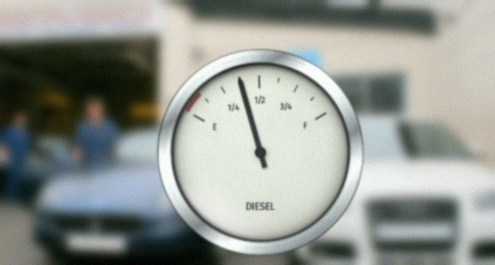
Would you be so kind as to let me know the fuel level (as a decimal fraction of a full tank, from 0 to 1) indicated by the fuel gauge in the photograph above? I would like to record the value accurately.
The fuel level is 0.375
